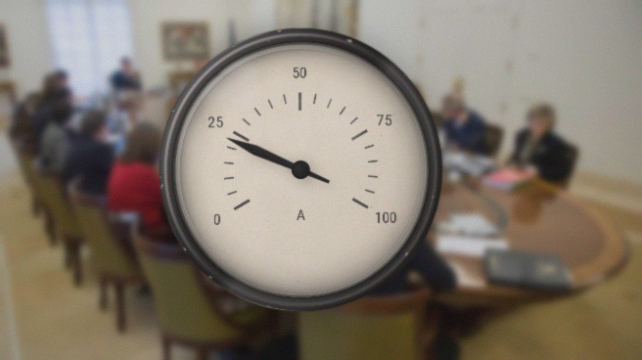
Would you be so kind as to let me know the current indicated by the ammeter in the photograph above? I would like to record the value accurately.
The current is 22.5 A
